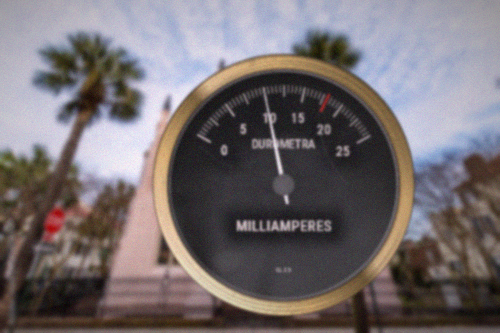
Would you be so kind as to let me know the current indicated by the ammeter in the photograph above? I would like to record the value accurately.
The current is 10 mA
